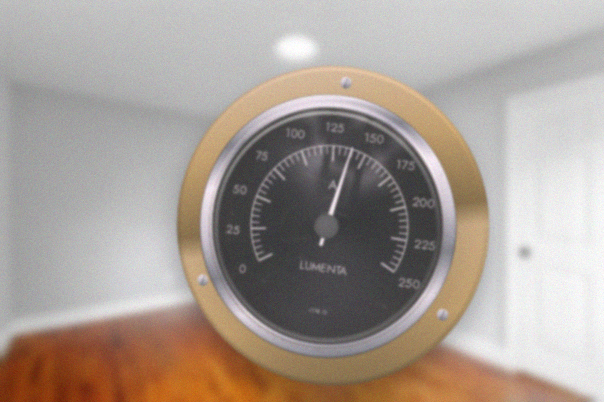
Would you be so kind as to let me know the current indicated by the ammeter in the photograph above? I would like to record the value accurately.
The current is 140 A
